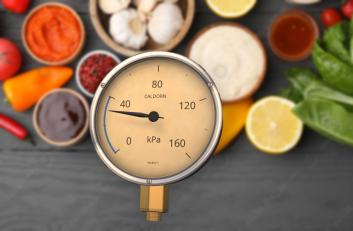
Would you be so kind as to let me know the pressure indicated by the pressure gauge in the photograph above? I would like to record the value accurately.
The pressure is 30 kPa
